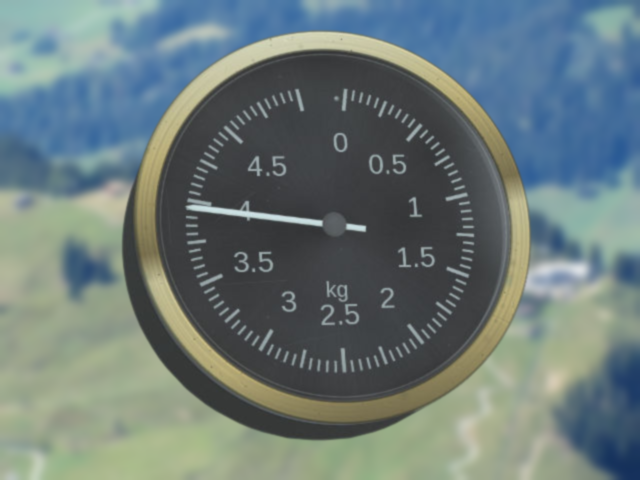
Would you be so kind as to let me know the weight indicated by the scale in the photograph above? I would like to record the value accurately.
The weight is 3.95 kg
